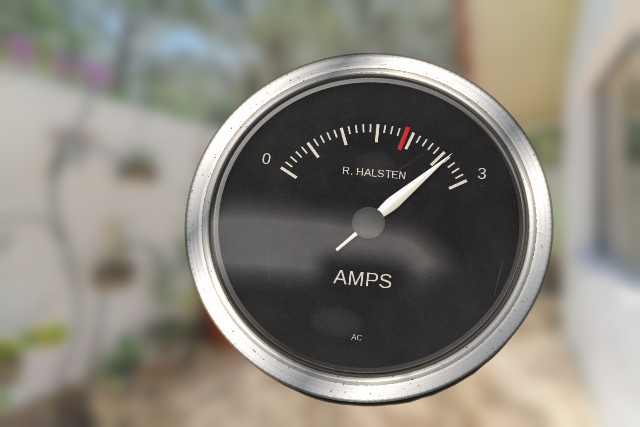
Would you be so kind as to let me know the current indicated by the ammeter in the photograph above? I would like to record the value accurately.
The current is 2.6 A
